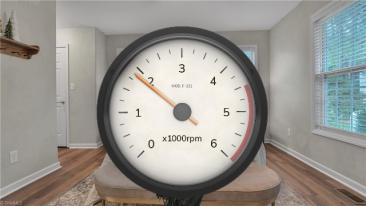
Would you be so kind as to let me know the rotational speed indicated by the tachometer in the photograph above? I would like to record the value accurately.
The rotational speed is 1875 rpm
